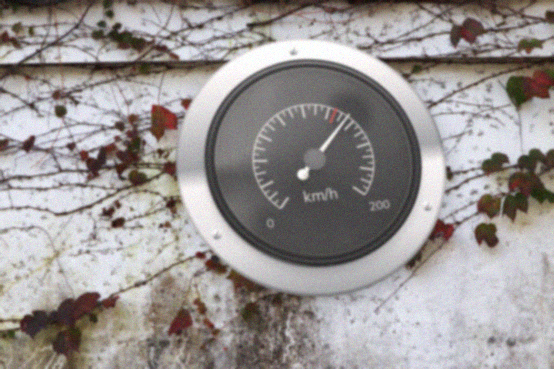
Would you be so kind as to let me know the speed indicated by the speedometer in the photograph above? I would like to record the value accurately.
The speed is 135 km/h
